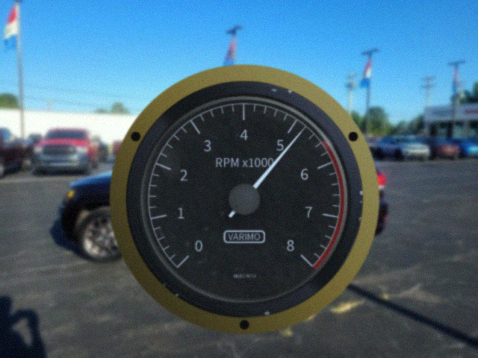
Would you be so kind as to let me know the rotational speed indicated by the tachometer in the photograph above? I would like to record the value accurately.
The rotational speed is 5200 rpm
